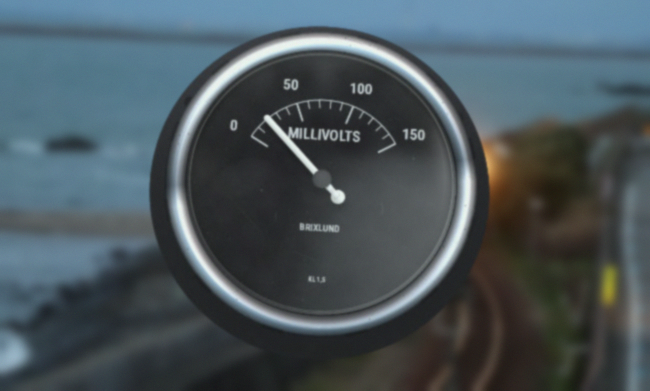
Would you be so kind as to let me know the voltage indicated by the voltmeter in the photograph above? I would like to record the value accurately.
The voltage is 20 mV
